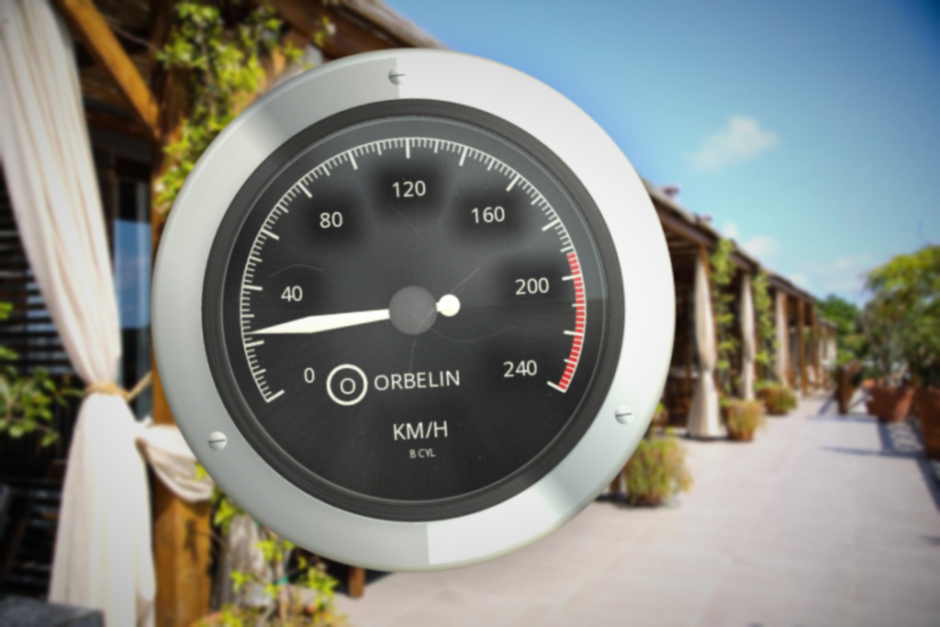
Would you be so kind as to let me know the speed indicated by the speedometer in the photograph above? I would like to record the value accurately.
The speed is 24 km/h
